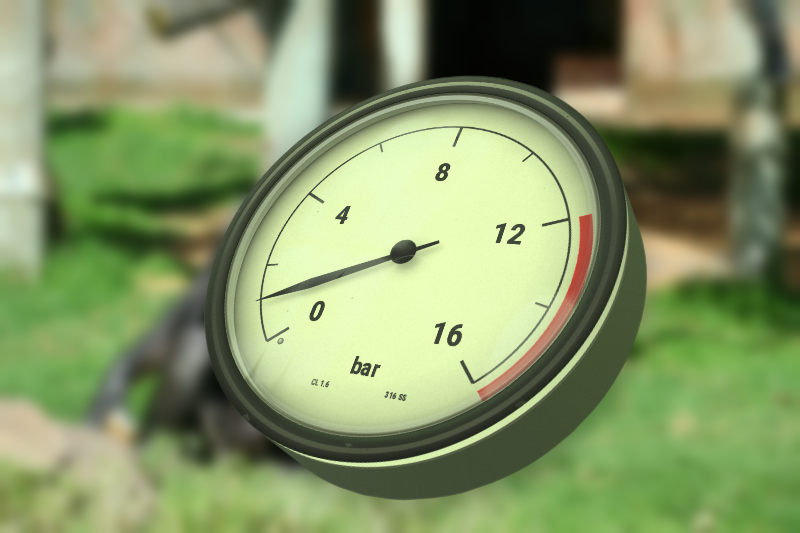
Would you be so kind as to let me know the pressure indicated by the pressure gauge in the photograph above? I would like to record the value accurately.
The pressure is 1 bar
